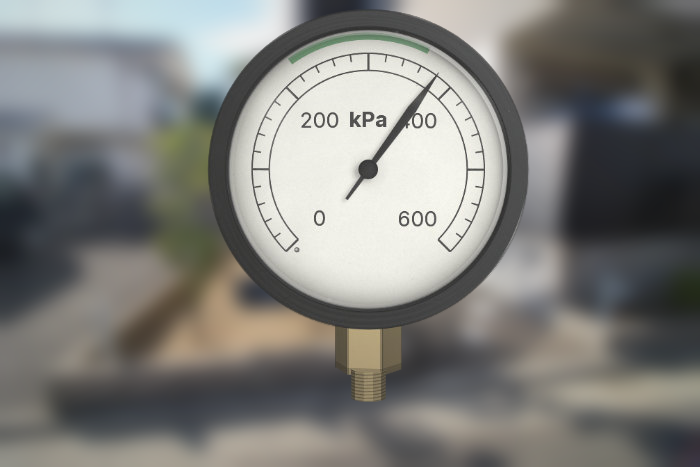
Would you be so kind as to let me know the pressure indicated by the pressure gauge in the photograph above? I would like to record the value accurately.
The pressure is 380 kPa
